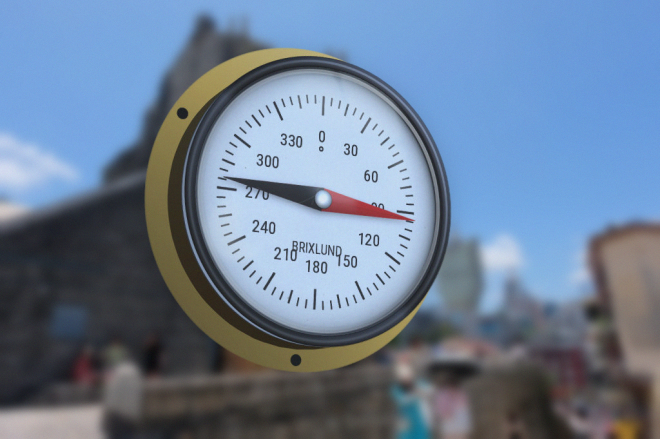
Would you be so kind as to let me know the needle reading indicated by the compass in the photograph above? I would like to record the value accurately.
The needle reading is 95 °
